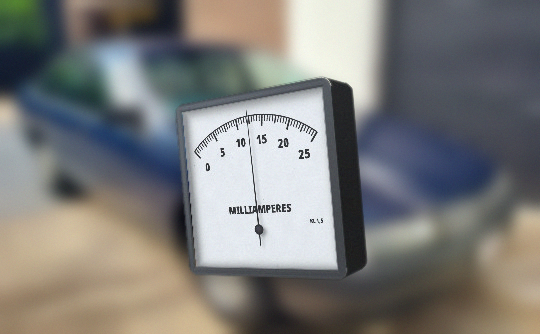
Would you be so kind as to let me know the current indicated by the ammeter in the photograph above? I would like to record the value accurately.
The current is 12.5 mA
